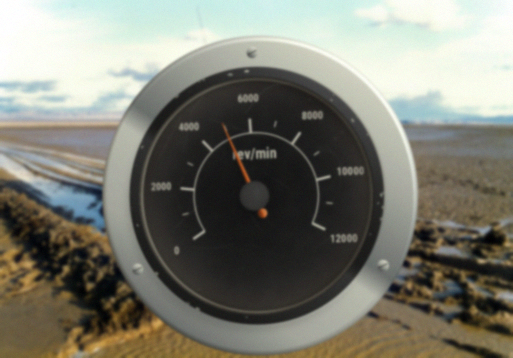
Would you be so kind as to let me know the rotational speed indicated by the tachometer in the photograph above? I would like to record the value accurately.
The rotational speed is 5000 rpm
